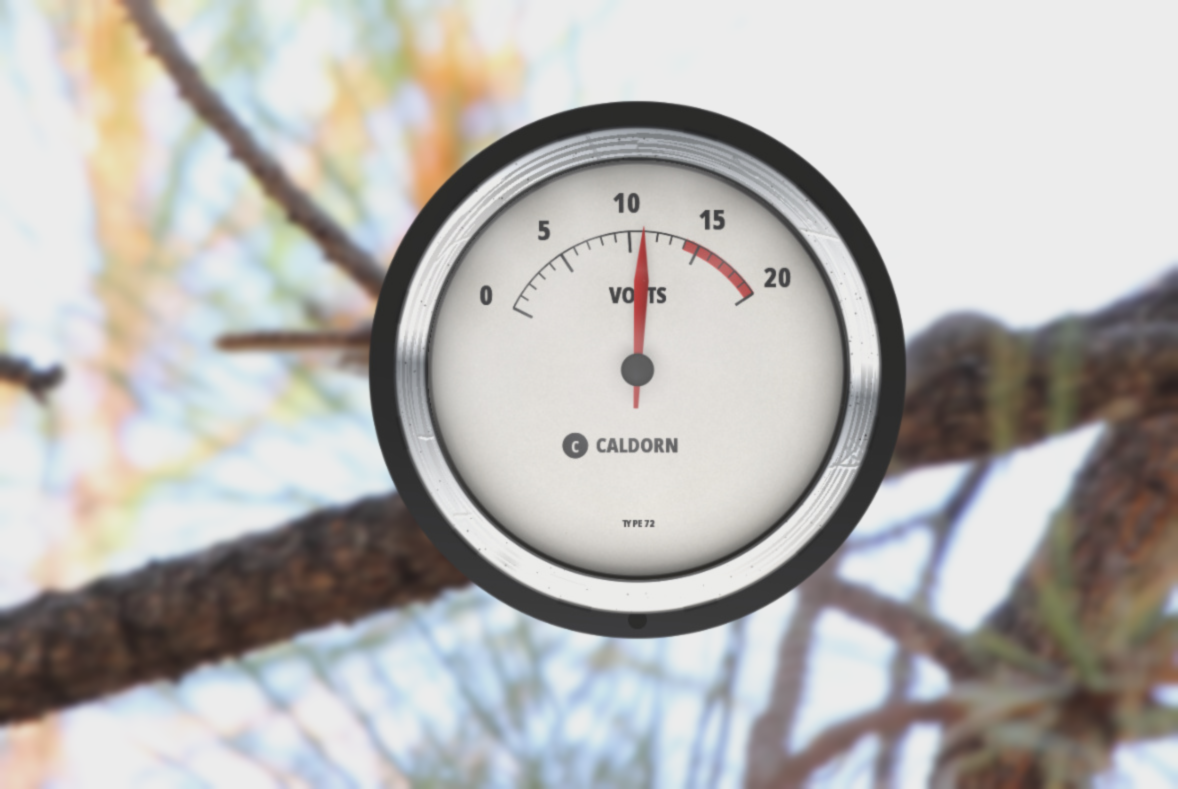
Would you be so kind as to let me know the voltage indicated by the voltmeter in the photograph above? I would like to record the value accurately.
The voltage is 11 V
